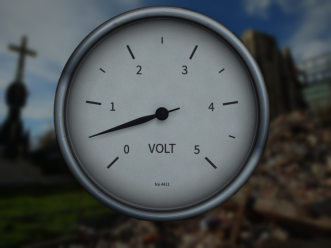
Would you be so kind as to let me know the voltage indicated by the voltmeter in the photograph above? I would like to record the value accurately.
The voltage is 0.5 V
